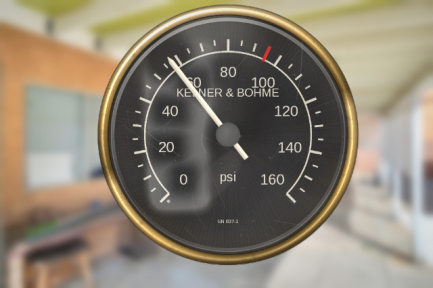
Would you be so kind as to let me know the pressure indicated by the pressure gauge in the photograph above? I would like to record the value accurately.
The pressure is 57.5 psi
